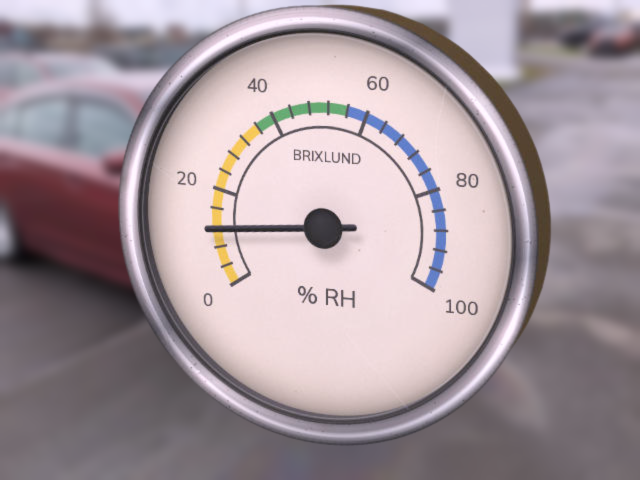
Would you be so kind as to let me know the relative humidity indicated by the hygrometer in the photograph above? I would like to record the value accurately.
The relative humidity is 12 %
